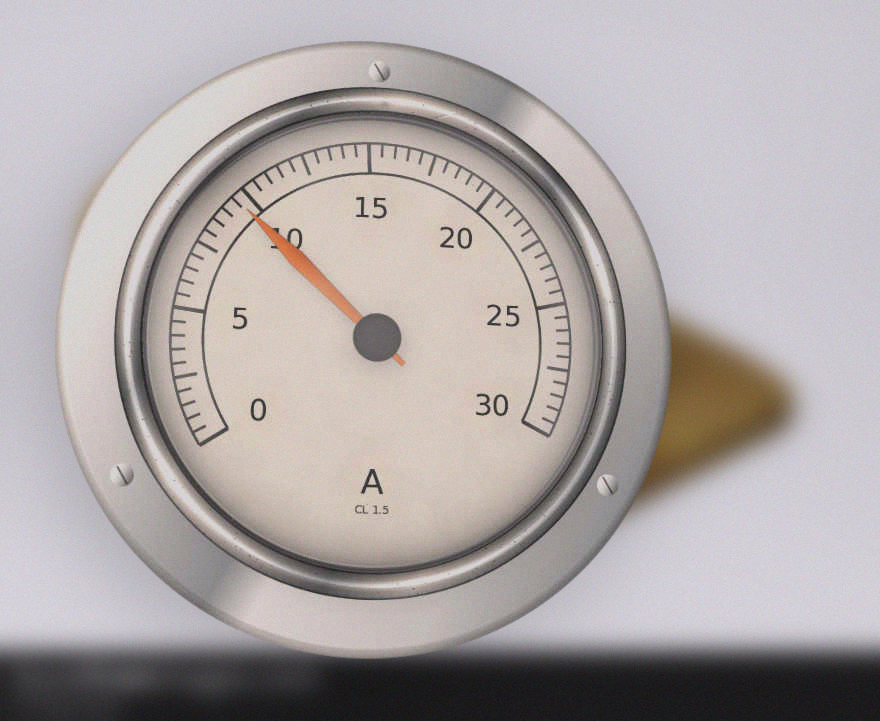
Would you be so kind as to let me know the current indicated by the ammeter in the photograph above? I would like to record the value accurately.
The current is 9.5 A
